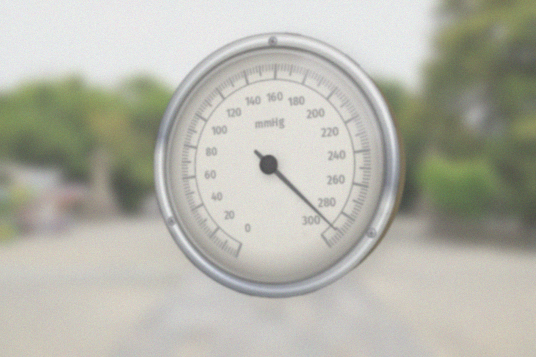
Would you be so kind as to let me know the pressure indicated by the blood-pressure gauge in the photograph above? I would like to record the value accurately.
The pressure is 290 mmHg
